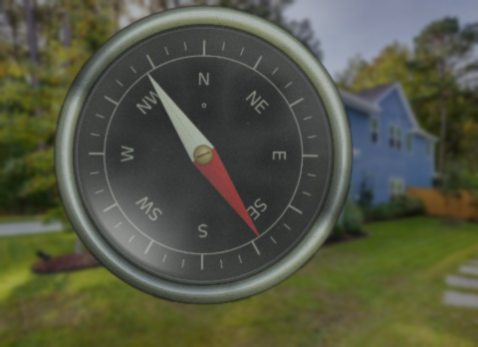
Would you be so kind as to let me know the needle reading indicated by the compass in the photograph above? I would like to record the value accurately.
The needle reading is 145 °
